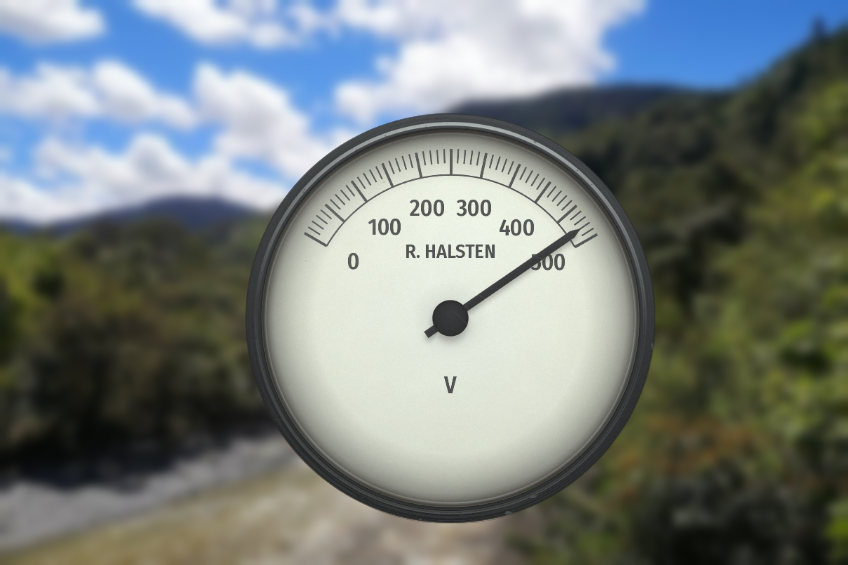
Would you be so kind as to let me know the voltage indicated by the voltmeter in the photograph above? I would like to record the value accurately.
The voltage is 480 V
